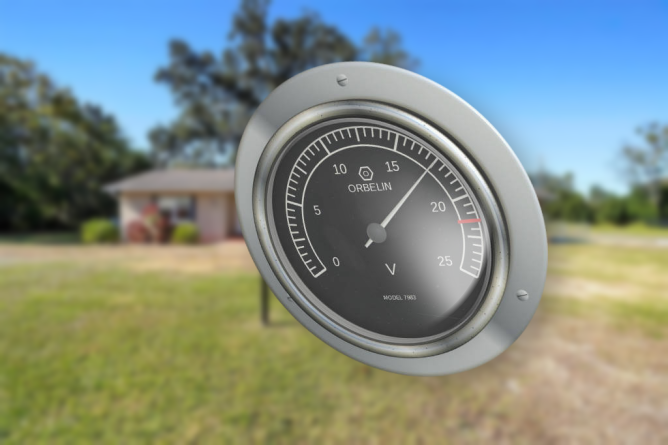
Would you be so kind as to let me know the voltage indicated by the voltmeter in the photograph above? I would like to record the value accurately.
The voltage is 17.5 V
